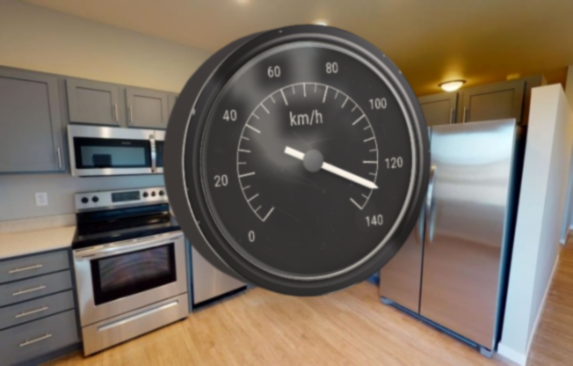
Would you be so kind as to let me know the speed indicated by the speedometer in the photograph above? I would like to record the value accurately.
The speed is 130 km/h
